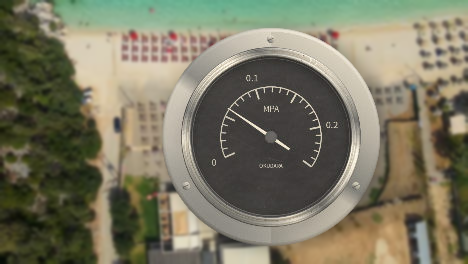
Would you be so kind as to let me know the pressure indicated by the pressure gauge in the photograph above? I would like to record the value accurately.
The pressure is 0.06 MPa
